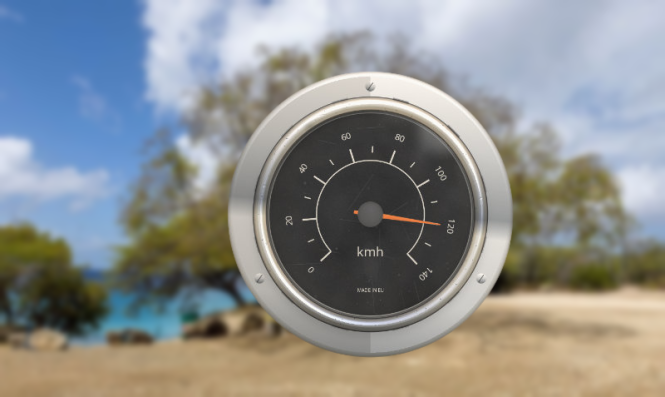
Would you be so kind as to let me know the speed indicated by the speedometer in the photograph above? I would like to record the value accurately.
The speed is 120 km/h
